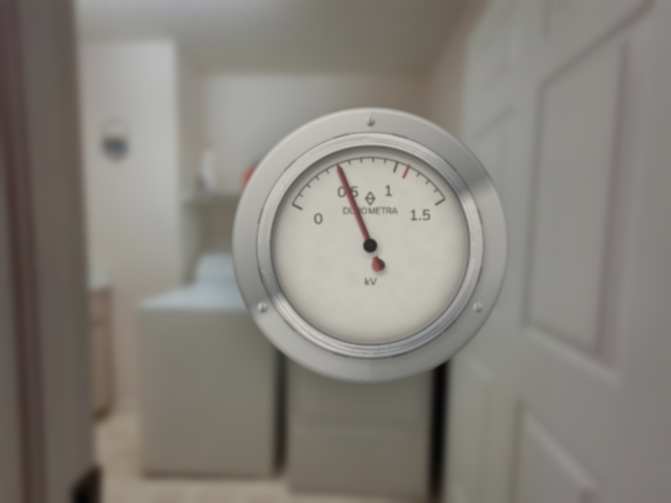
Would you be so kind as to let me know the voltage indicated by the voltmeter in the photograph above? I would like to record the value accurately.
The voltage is 0.5 kV
